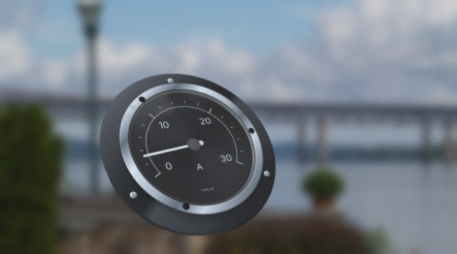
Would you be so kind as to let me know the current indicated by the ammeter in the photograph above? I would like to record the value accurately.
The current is 3 A
